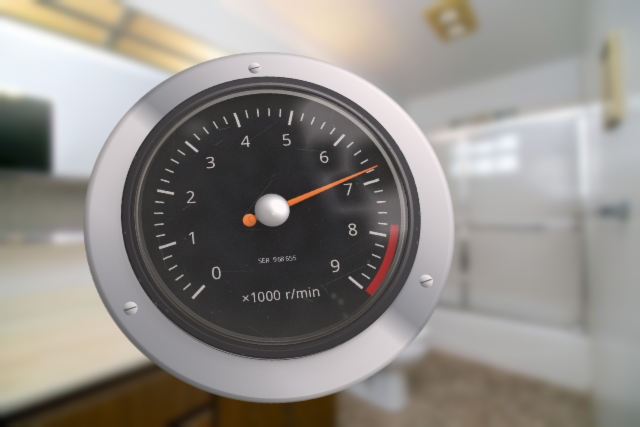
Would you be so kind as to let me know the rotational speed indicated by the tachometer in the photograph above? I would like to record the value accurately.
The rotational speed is 6800 rpm
